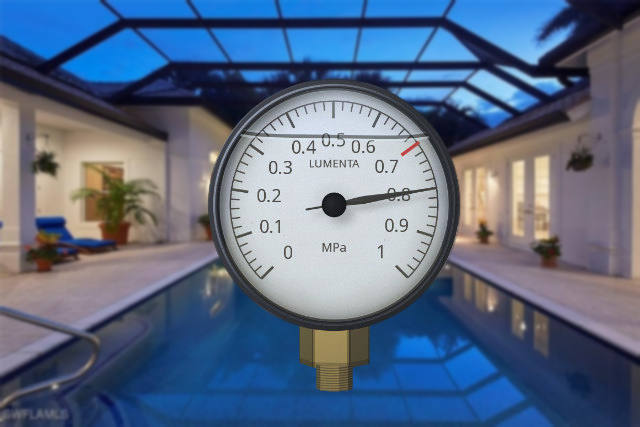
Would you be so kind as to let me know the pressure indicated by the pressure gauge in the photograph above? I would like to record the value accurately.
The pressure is 0.8 MPa
